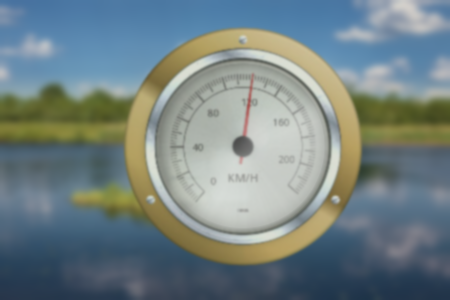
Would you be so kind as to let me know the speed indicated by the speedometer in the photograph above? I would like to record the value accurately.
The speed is 120 km/h
